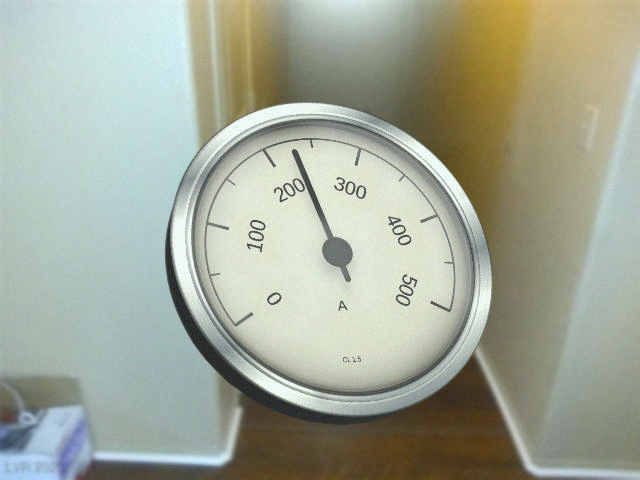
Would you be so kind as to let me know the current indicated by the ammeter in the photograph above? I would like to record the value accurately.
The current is 225 A
